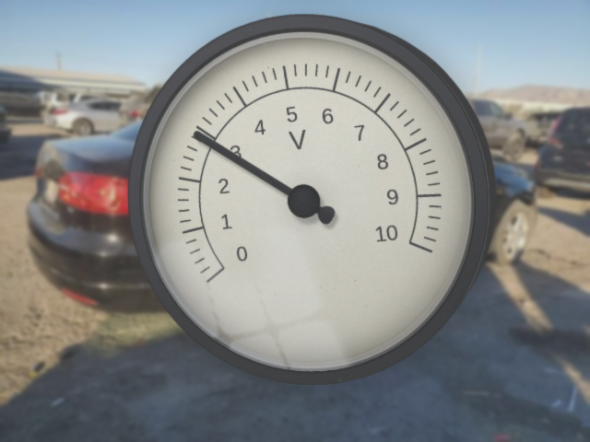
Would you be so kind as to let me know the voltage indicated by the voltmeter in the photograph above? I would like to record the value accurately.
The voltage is 2.9 V
